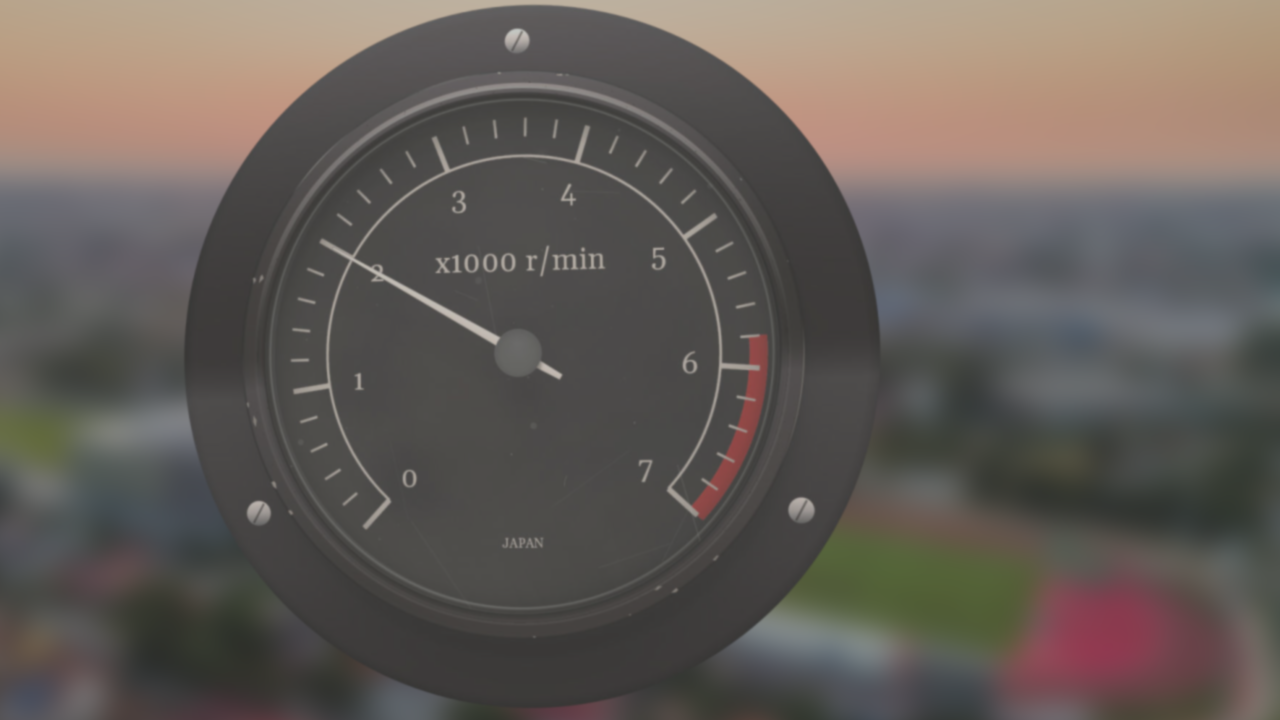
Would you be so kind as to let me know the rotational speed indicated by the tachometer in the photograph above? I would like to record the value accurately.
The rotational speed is 2000 rpm
